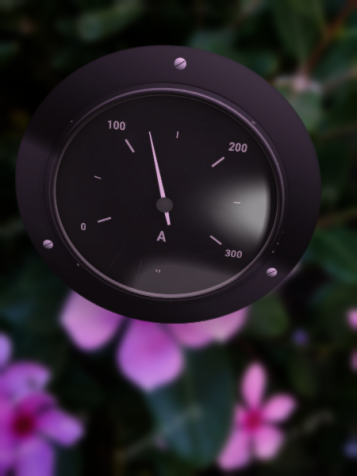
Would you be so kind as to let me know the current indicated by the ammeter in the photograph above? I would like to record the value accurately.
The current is 125 A
